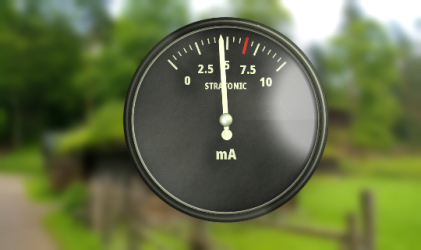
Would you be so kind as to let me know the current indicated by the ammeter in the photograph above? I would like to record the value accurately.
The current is 4.5 mA
